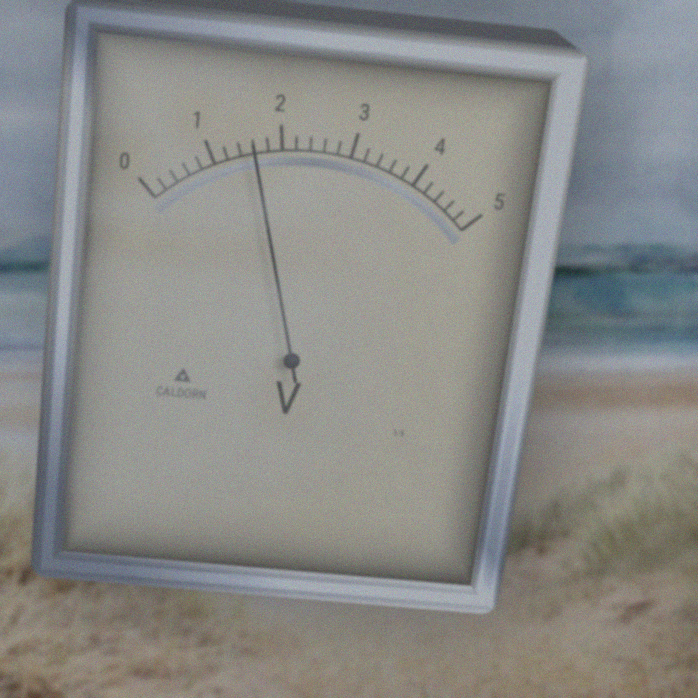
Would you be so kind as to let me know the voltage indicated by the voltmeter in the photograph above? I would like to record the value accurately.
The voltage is 1.6 V
